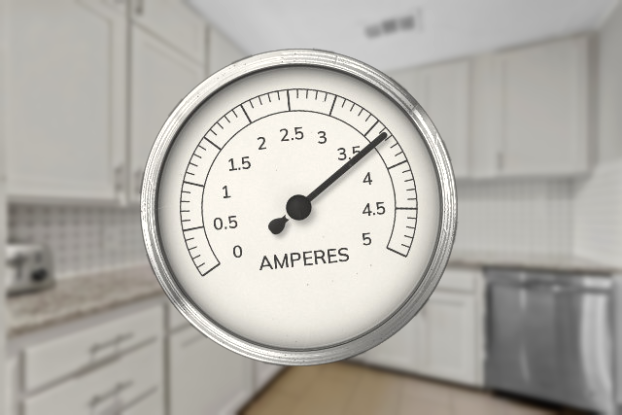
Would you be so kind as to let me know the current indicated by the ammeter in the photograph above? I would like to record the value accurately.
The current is 3.65 A
